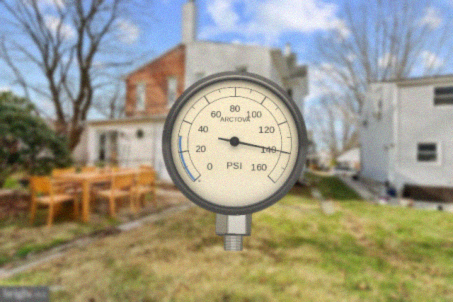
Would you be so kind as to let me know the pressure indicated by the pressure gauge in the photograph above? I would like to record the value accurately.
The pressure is 140 psi
